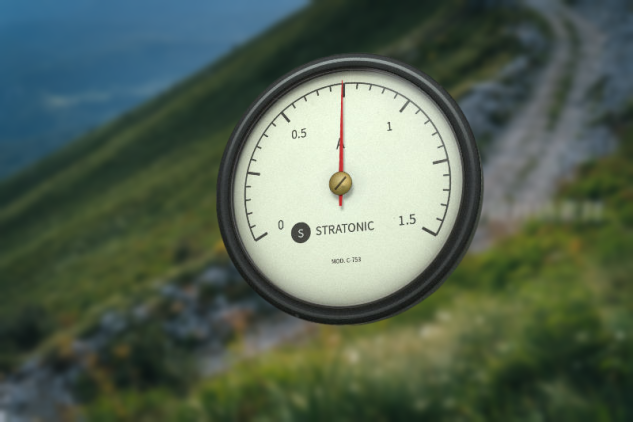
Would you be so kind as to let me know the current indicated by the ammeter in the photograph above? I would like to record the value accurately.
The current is 0.75 A
